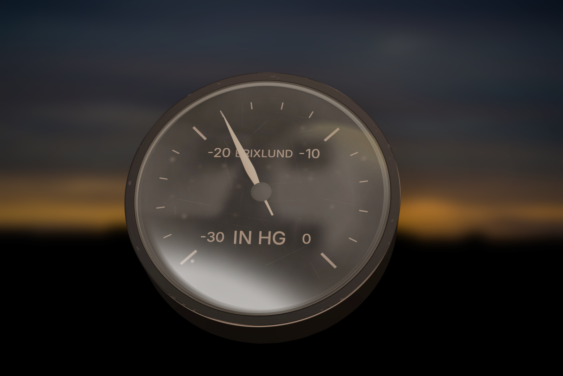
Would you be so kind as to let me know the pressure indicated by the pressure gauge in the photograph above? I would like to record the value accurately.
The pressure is -18 inHg
